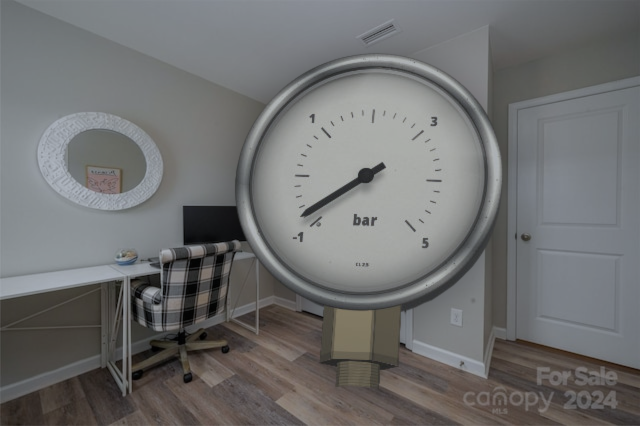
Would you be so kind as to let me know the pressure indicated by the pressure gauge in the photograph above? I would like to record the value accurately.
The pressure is -0.8 bar
